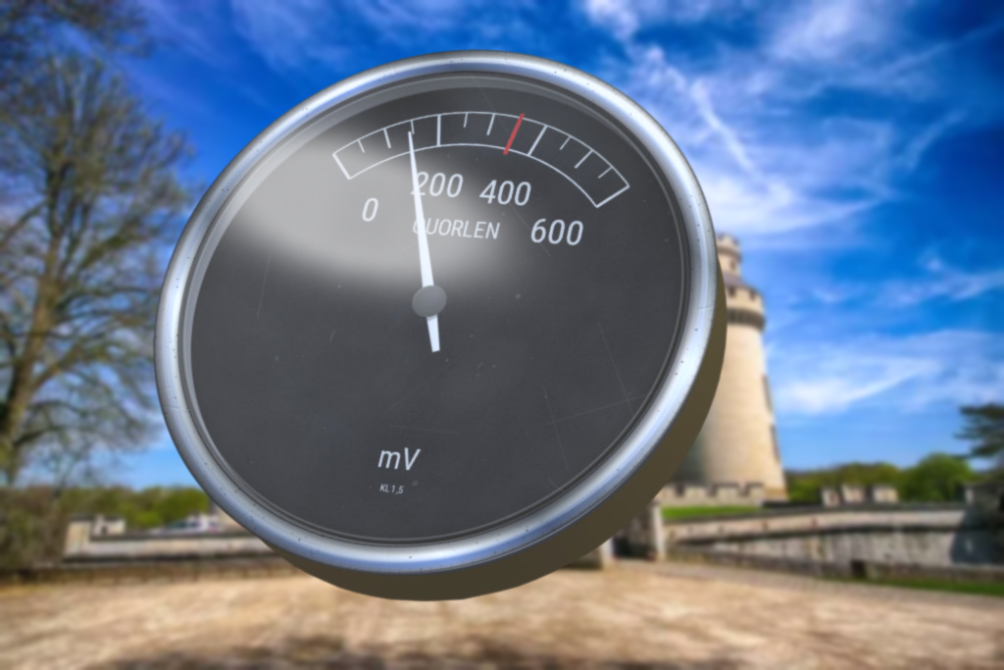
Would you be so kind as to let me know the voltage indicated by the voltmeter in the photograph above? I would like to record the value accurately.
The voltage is 150 mV
